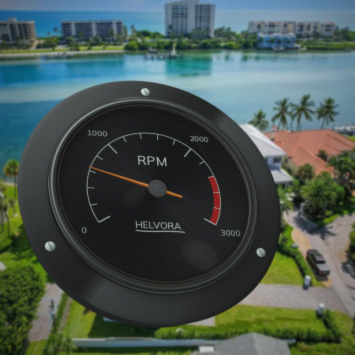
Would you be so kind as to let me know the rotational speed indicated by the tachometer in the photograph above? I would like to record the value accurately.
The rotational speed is 600 rpm
